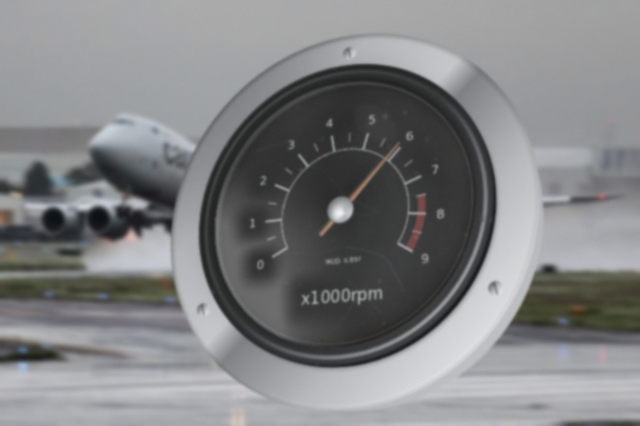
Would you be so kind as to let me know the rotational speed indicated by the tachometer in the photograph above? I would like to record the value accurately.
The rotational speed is 6000 rpm
